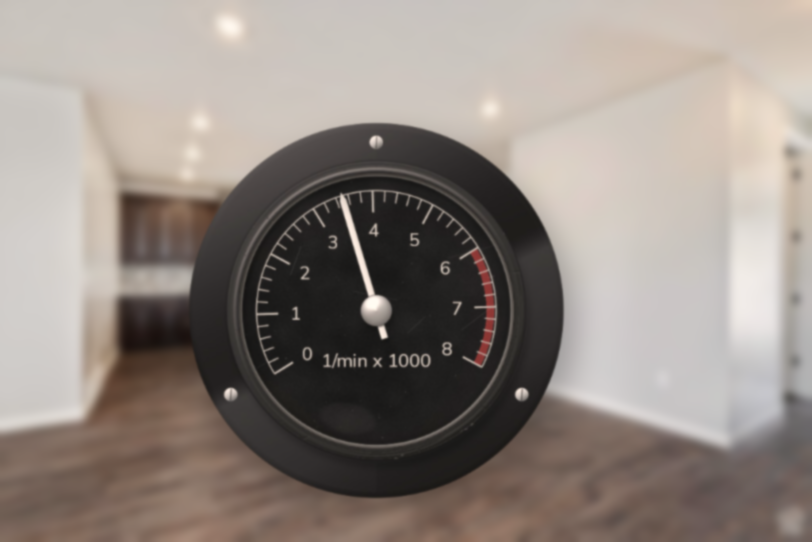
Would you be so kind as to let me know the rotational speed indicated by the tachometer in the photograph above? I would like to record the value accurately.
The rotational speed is 3500 rpm
